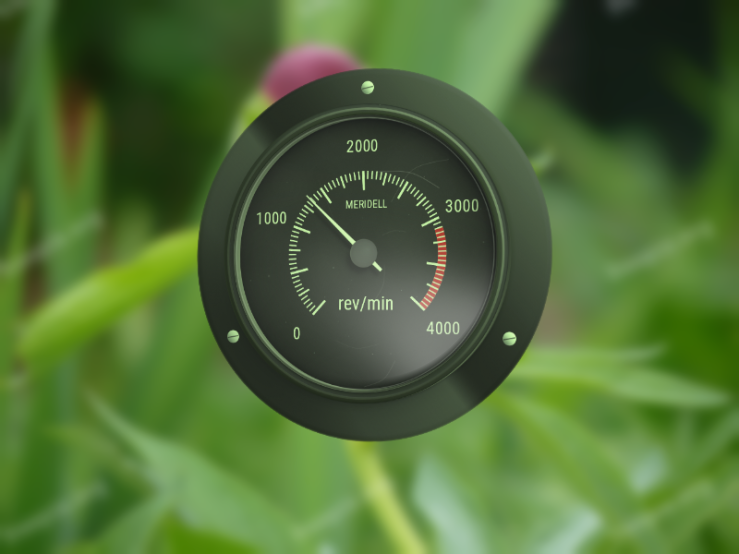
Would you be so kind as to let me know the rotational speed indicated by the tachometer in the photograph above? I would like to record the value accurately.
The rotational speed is 1350 rpm
